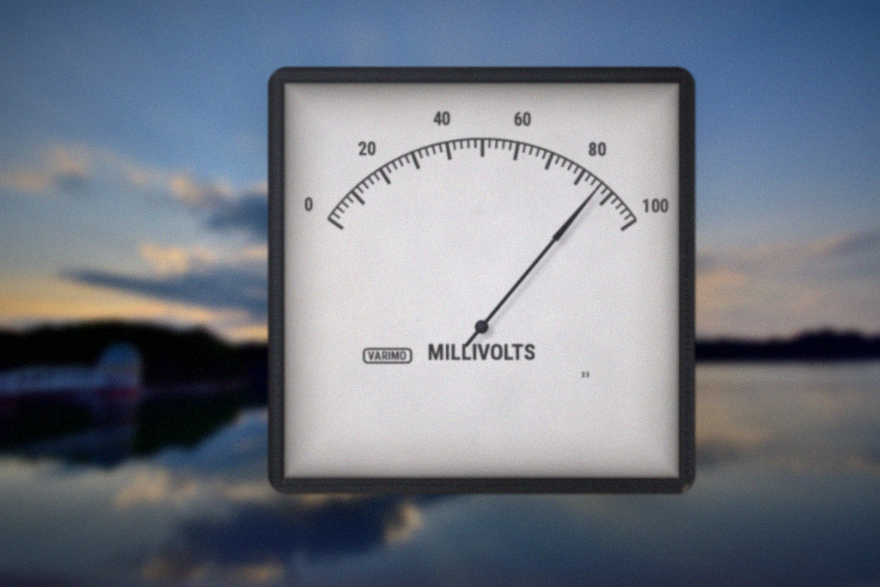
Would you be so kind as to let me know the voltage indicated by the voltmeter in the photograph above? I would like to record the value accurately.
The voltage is 86 mV
